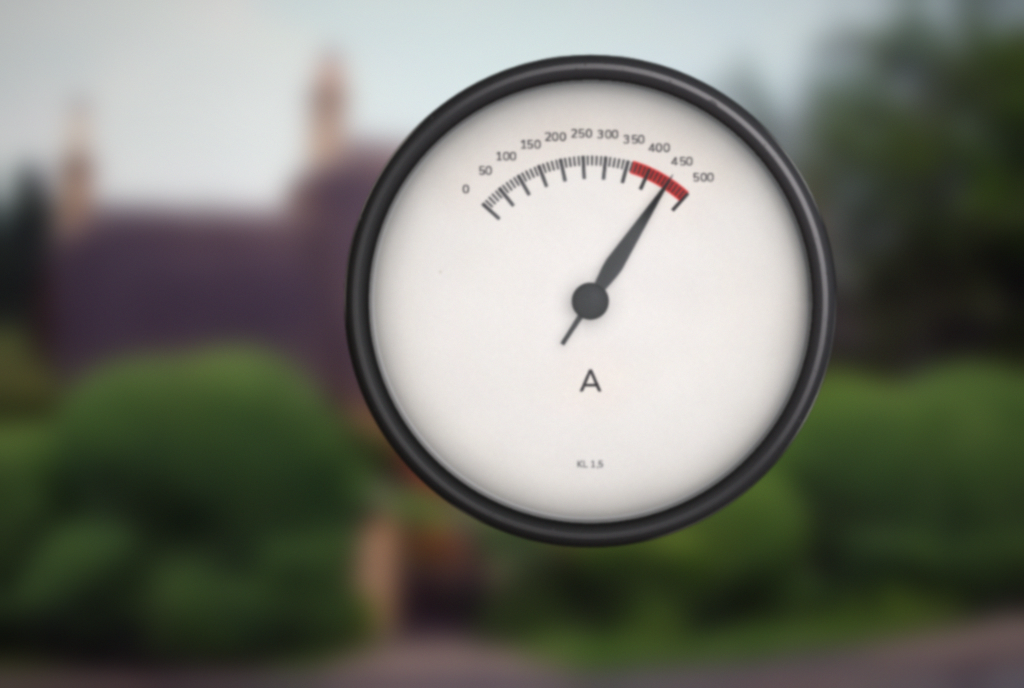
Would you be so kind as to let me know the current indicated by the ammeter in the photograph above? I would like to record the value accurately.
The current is 450 A
